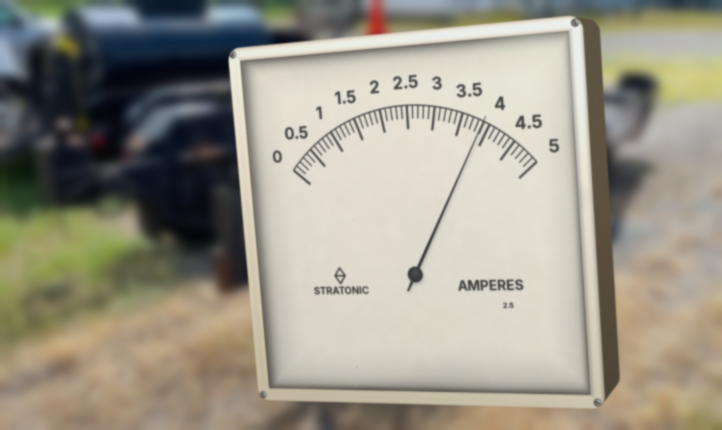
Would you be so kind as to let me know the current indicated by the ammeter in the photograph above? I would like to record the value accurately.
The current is 3.9 A
